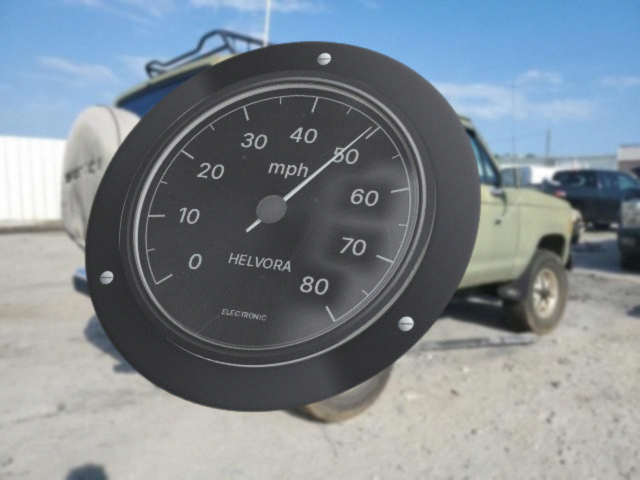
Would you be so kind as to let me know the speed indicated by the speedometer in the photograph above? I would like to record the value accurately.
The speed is 50 mph
